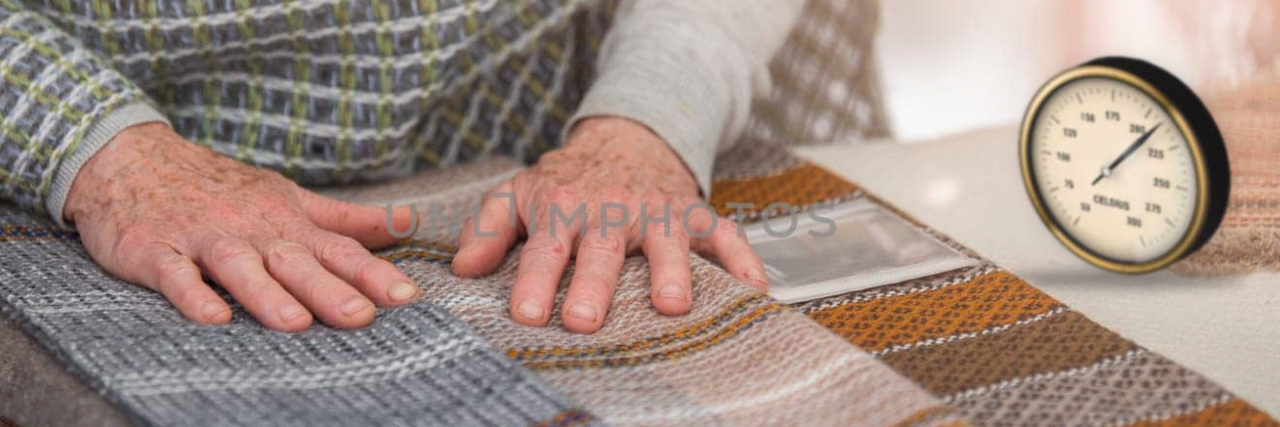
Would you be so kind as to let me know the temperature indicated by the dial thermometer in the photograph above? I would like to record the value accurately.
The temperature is 210 °C
